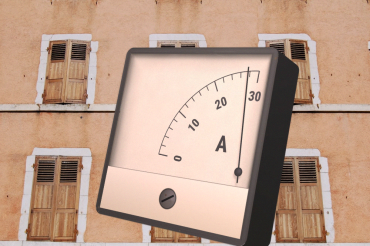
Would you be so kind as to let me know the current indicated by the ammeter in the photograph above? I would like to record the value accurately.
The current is 28 A
